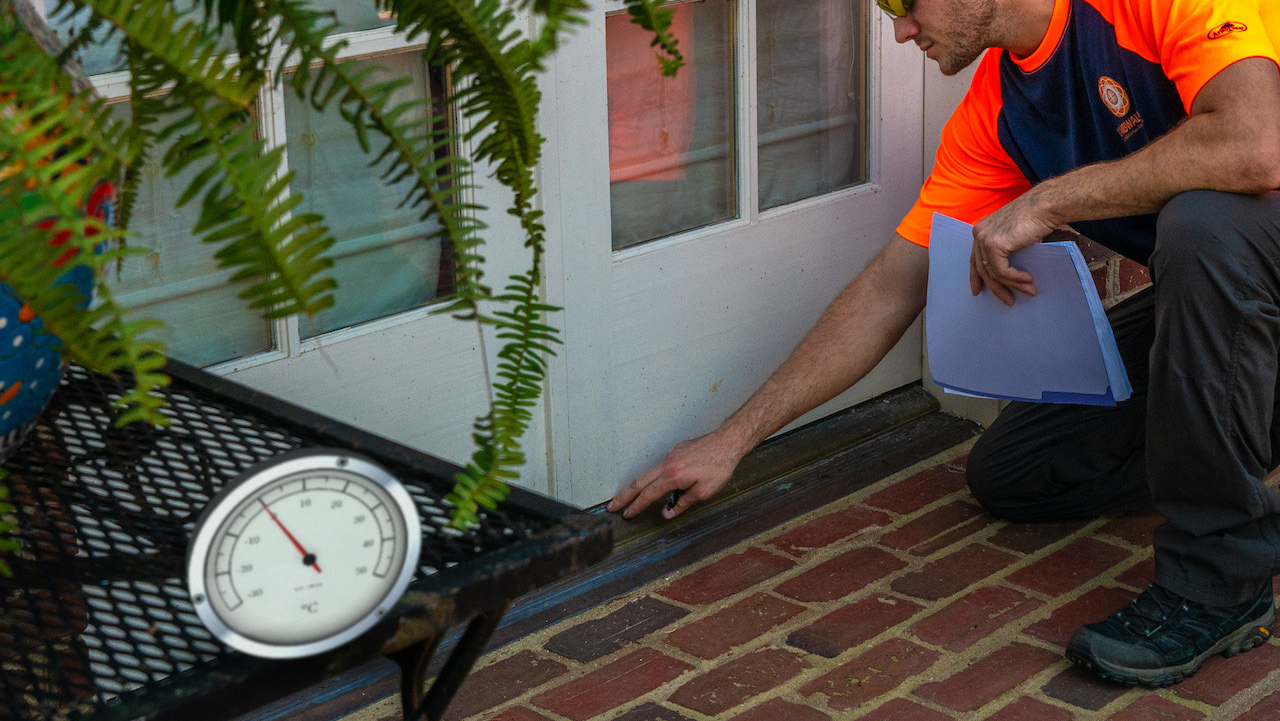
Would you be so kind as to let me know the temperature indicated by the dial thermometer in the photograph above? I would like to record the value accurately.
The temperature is 0 °C
